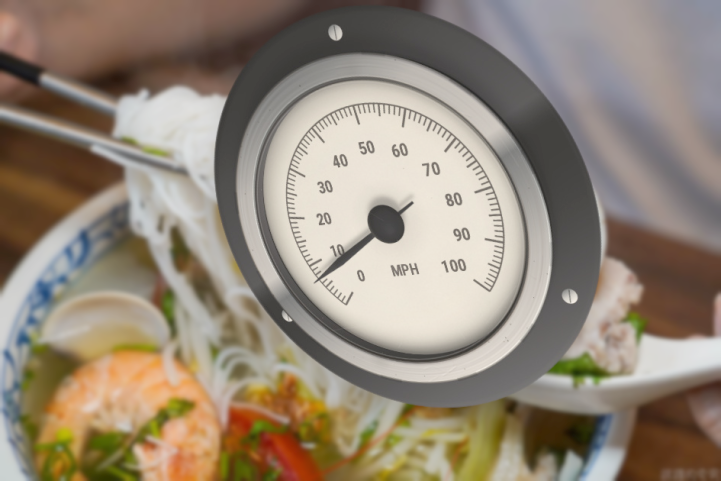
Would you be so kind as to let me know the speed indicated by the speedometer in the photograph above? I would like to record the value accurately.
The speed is 7 mph
